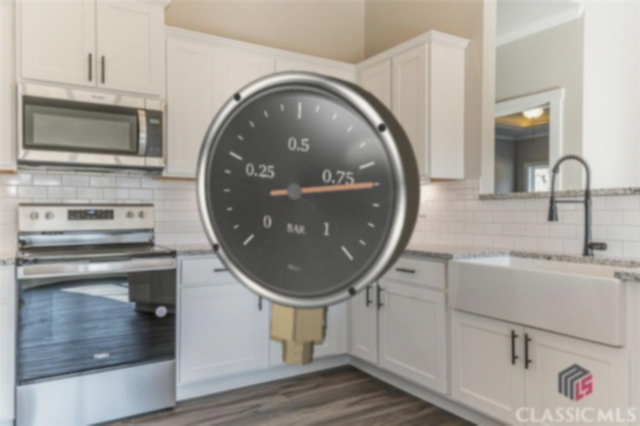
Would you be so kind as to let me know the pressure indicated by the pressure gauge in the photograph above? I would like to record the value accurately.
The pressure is 0.8 bar
